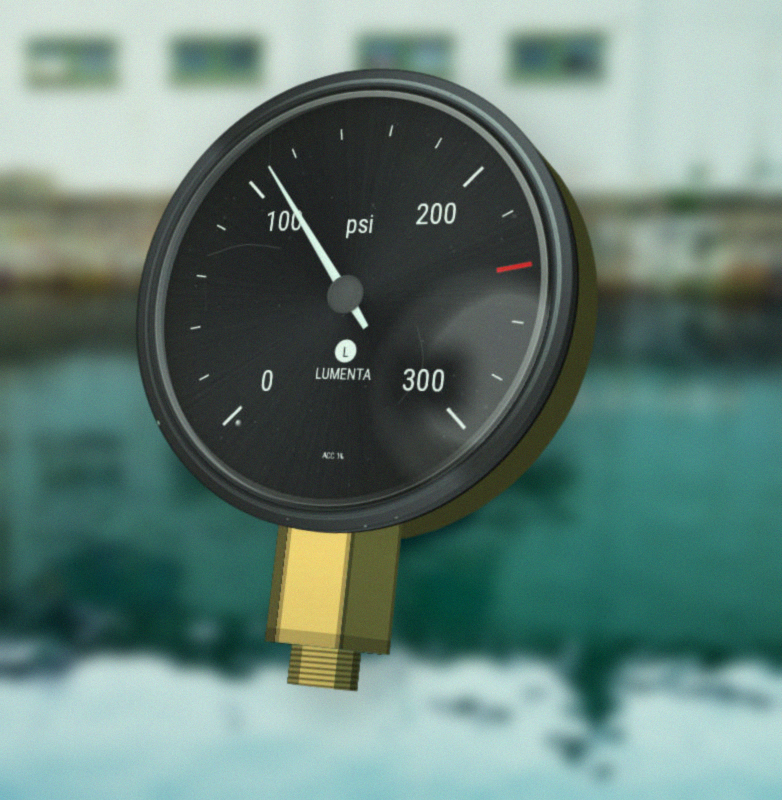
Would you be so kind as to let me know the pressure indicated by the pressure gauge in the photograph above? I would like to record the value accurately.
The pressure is 110 psi
